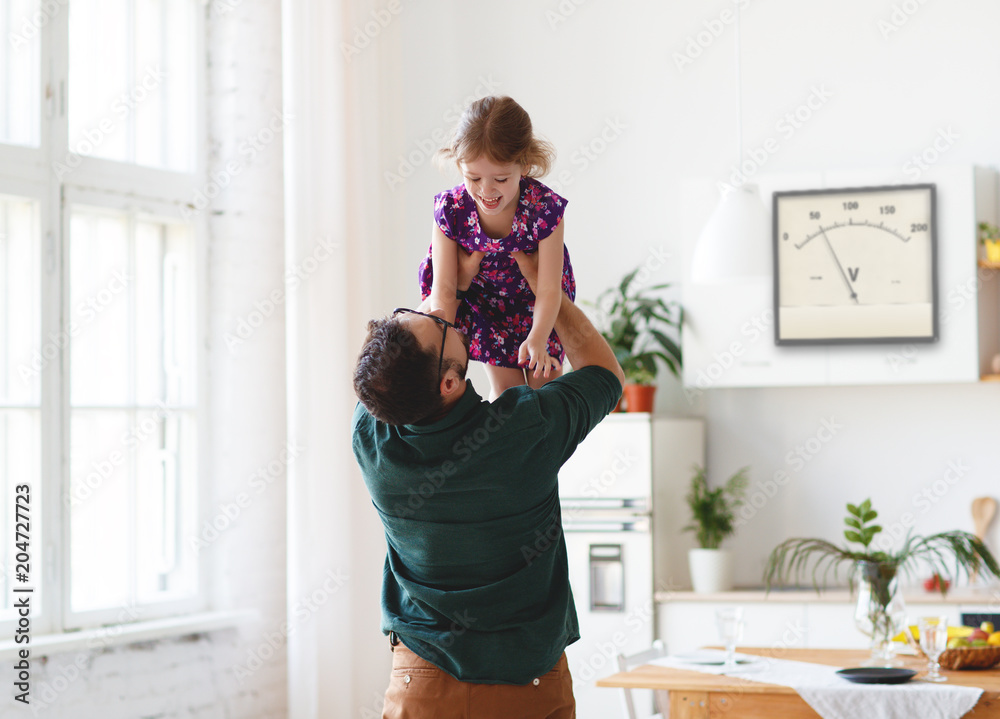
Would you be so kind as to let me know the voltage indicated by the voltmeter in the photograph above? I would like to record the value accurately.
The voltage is 50 V
